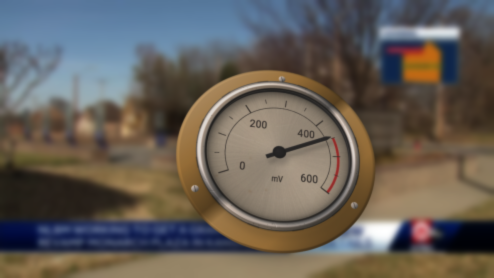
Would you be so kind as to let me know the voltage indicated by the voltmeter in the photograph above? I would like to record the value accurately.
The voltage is 450 mV
